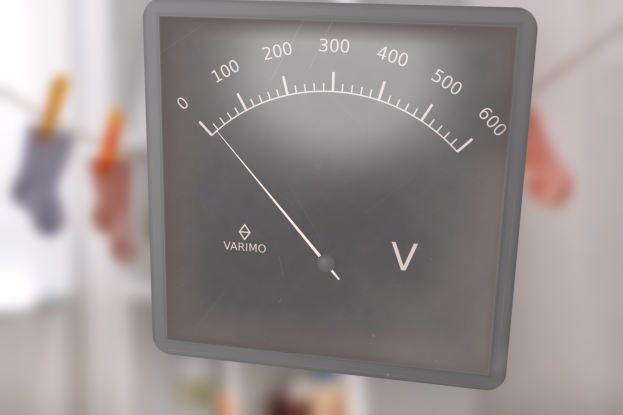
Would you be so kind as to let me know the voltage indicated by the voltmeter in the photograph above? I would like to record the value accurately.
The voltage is 20 V
